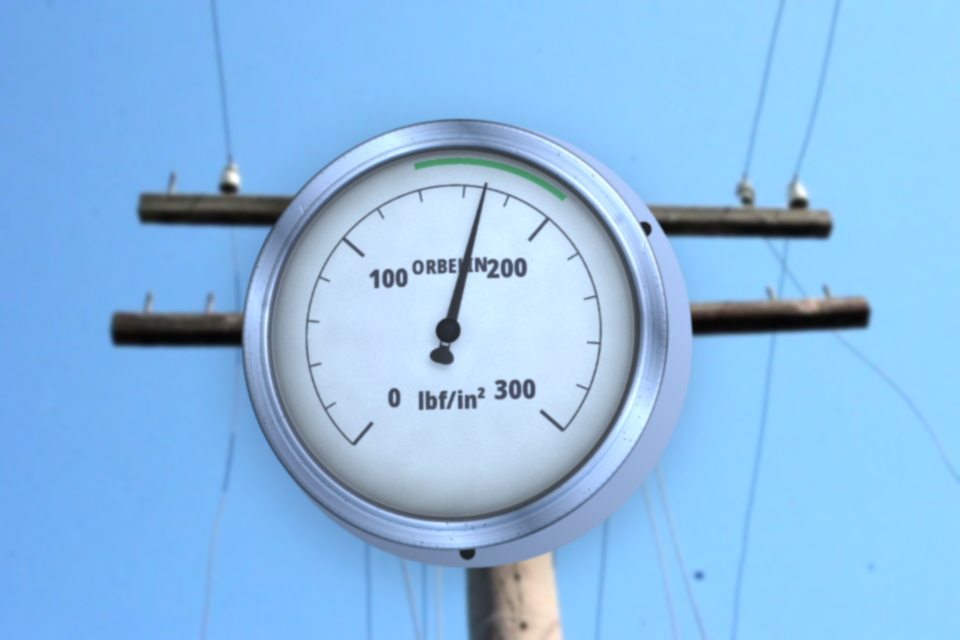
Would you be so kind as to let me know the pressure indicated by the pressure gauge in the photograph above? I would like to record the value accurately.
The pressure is 170 psi
